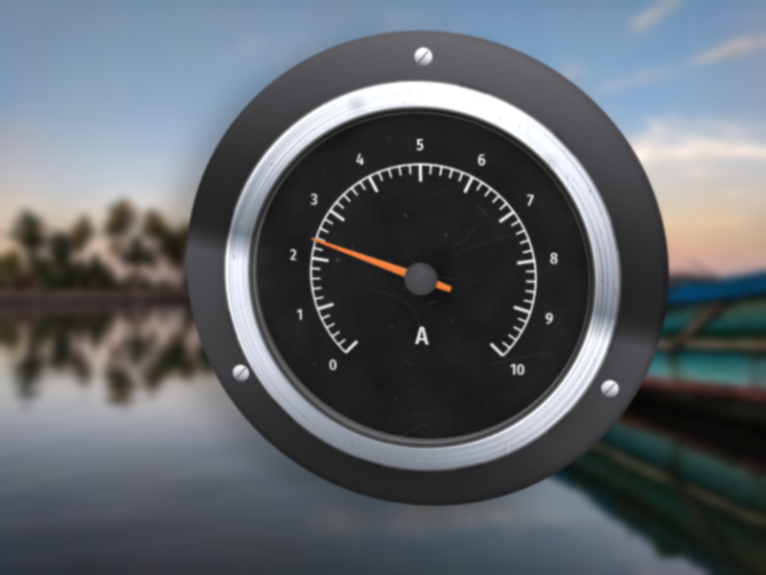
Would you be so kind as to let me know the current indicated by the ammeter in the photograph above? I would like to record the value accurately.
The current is 2.4 A
